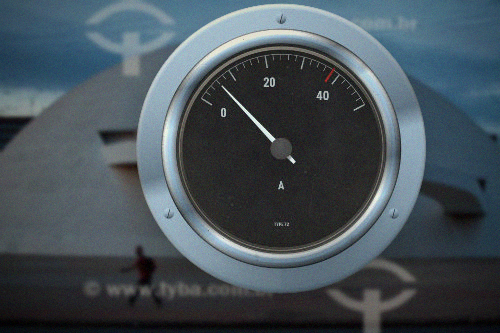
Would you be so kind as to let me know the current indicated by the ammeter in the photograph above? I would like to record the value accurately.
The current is 6 A
